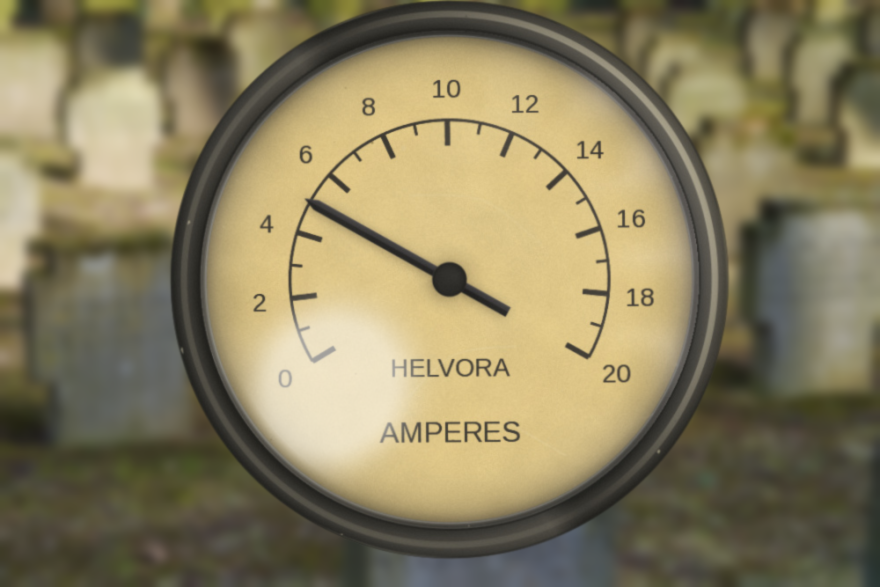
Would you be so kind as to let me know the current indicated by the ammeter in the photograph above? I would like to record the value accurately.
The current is 5 A
